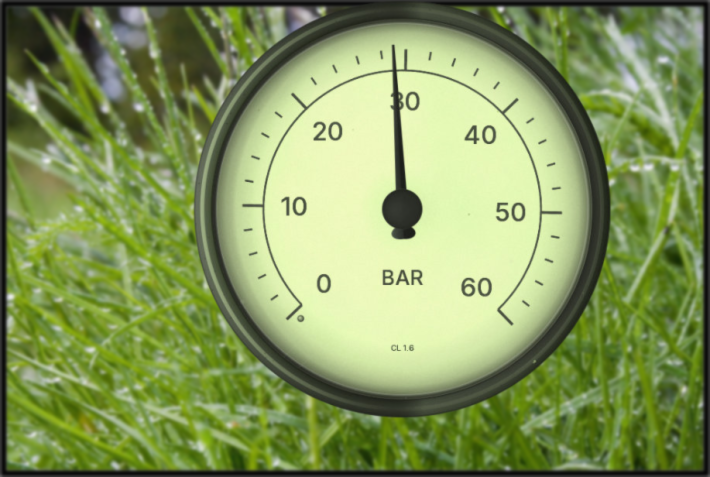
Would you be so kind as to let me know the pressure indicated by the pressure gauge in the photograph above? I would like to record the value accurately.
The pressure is 29 bar
